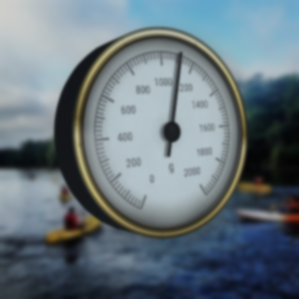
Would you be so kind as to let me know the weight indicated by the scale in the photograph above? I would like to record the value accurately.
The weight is 1100 g
